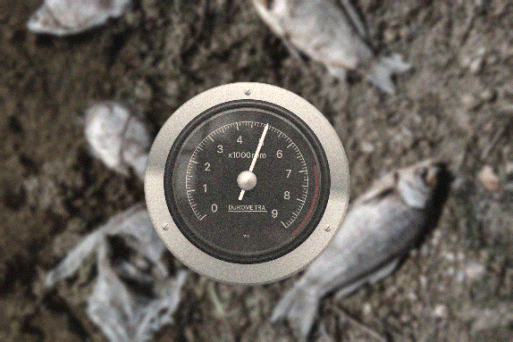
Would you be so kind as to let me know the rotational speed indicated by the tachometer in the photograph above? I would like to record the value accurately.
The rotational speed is 5000 rpm
